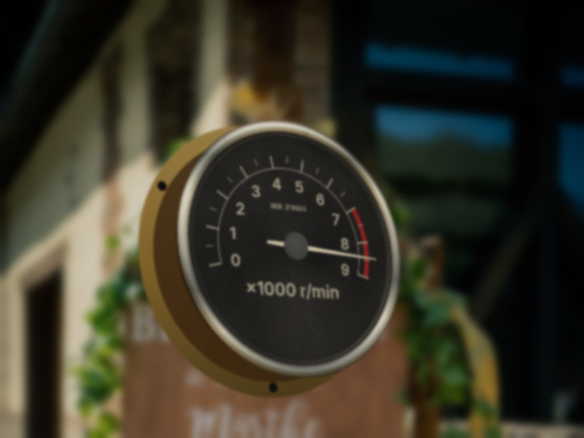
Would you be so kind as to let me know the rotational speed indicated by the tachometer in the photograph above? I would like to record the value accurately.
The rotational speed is 8500 rpm
